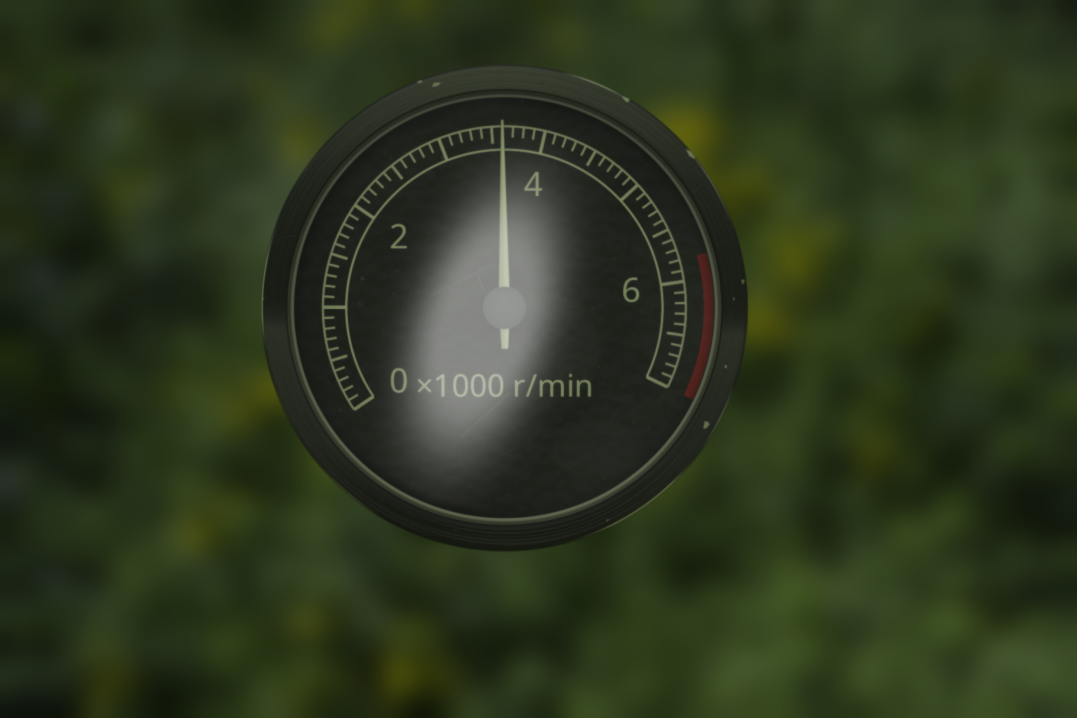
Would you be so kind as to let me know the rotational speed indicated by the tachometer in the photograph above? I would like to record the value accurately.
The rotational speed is 3600 rpm
